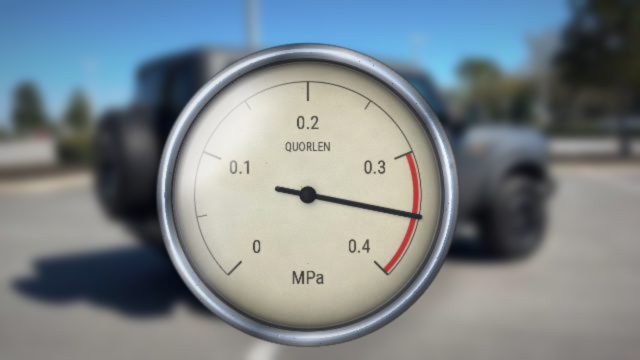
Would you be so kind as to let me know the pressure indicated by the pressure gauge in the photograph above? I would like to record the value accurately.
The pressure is 0.35 MPa
